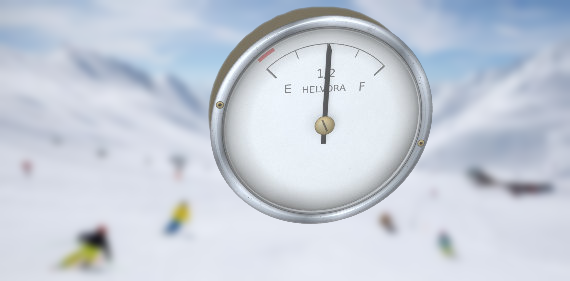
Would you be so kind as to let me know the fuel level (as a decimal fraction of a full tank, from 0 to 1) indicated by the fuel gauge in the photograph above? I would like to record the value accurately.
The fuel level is 0.5
